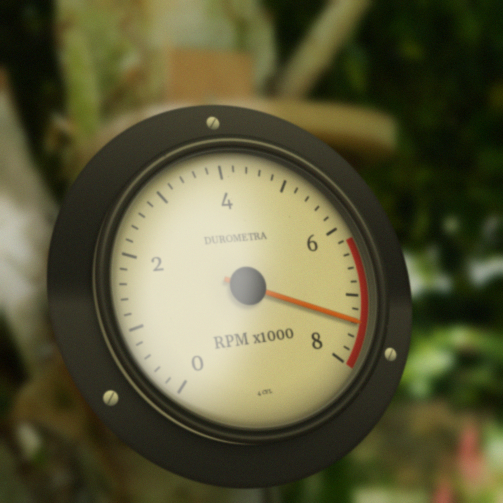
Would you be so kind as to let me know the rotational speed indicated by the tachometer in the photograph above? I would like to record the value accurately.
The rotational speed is 7400 rpm
